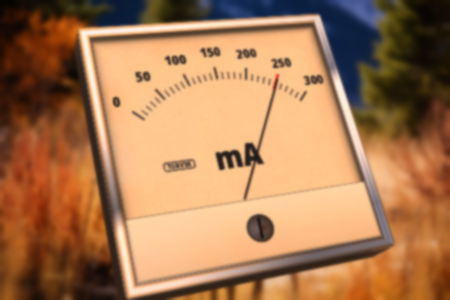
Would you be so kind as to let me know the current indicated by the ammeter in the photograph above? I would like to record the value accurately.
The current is 250 mA
